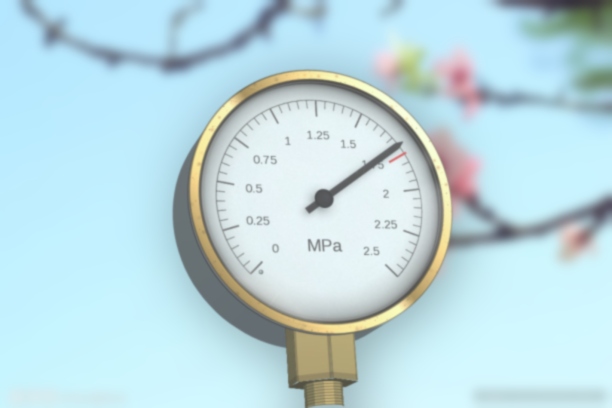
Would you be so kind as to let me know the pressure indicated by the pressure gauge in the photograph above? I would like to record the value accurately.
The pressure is 1.75 MPa
